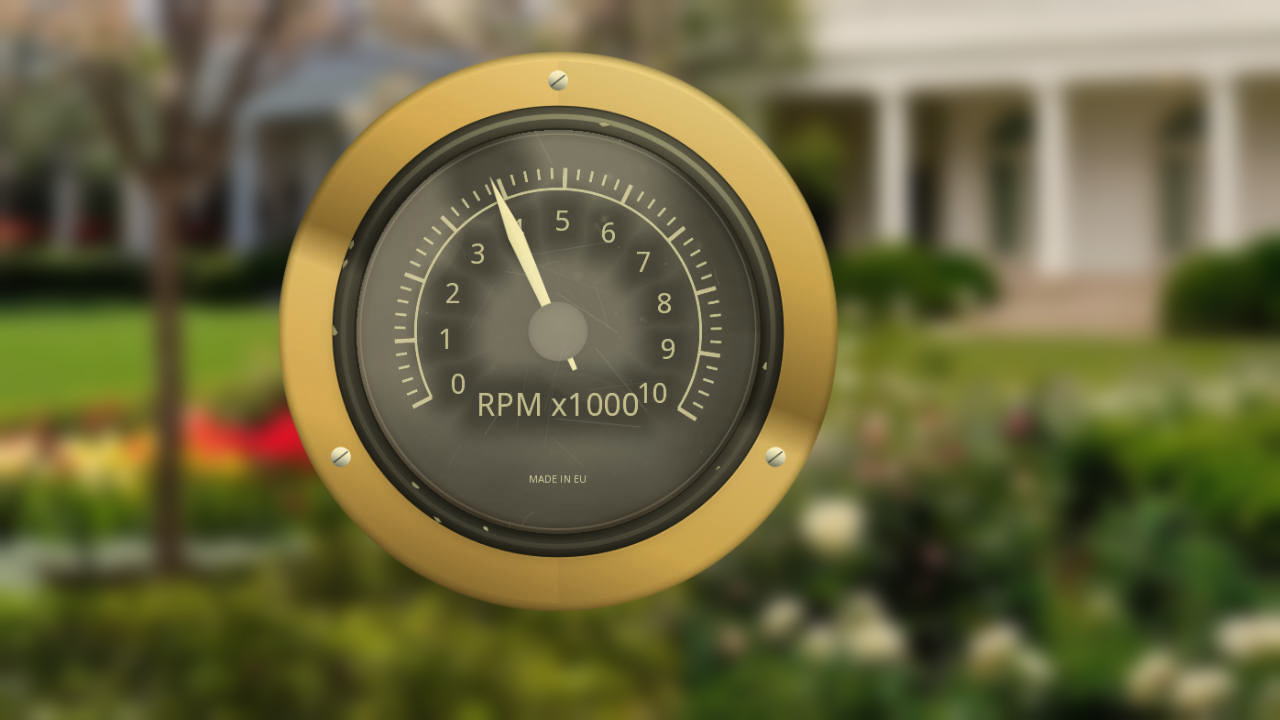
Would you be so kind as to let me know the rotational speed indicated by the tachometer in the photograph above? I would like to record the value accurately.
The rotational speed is 3900 rpm
